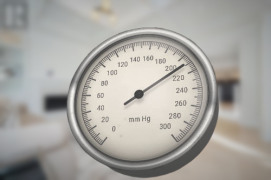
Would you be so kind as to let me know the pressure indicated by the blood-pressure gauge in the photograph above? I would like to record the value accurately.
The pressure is 210 mmHg
